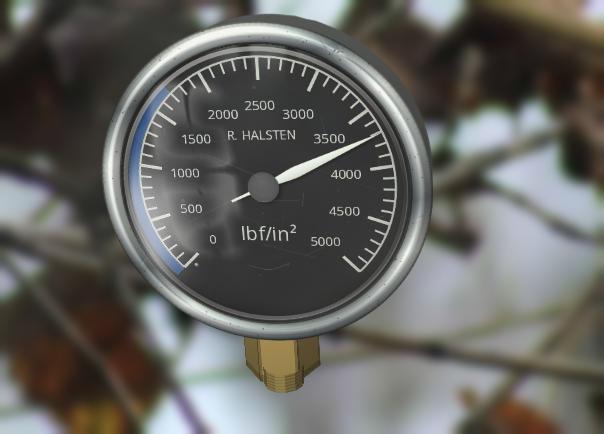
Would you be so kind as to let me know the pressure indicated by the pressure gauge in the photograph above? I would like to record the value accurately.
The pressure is 3700 psi
